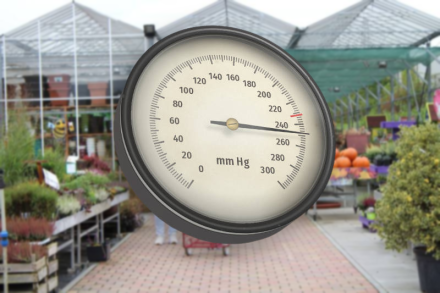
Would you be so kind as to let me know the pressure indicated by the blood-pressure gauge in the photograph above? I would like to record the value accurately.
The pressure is 250 mmHg
